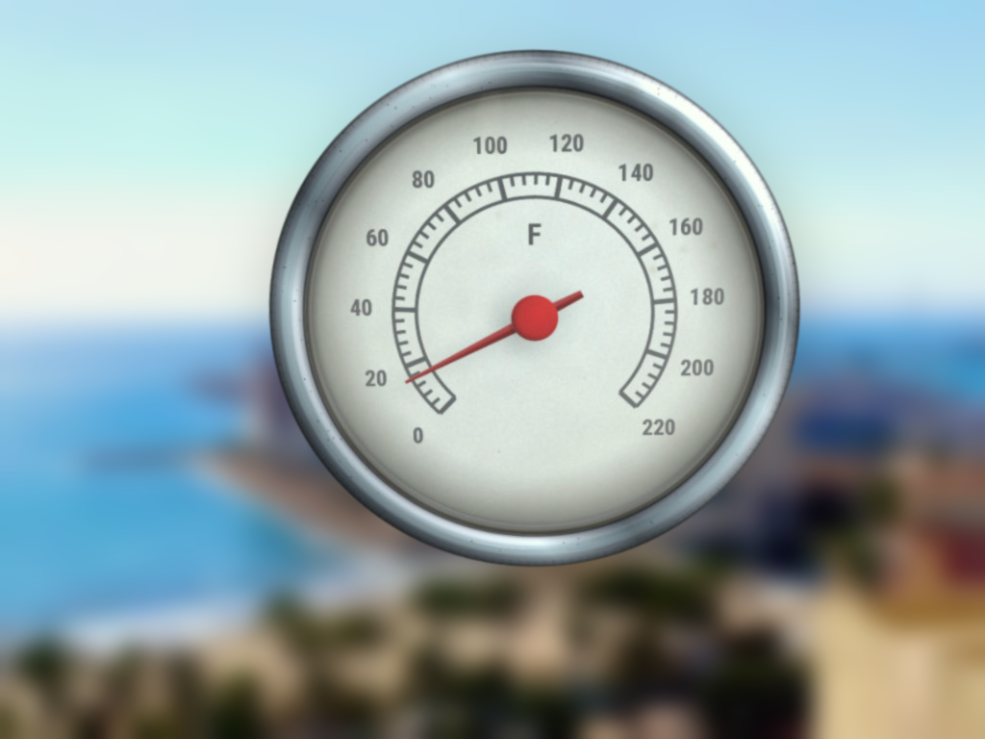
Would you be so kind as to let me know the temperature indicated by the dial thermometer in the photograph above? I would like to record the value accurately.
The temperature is 16 °F
